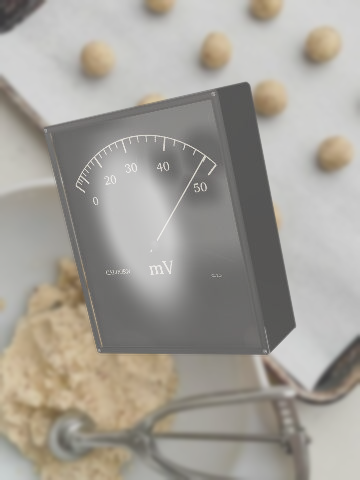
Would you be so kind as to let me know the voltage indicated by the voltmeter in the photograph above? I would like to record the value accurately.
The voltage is 48 mV
